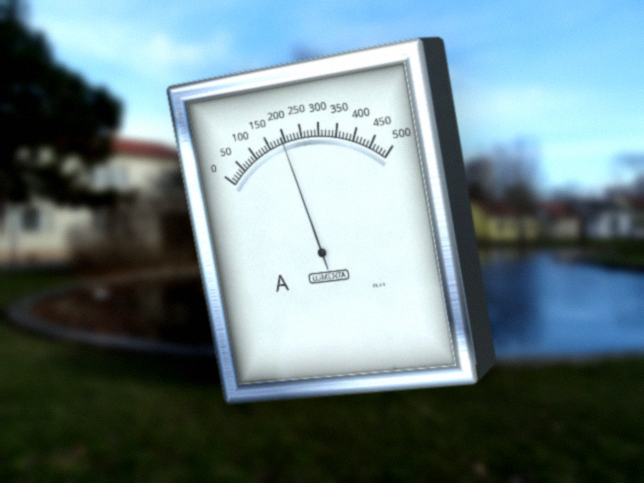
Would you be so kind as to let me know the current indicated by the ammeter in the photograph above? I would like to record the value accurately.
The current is 200 A
